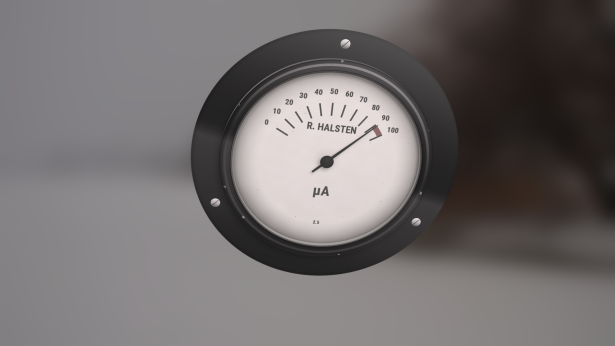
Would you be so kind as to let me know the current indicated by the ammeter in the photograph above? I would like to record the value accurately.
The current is 90 µA
